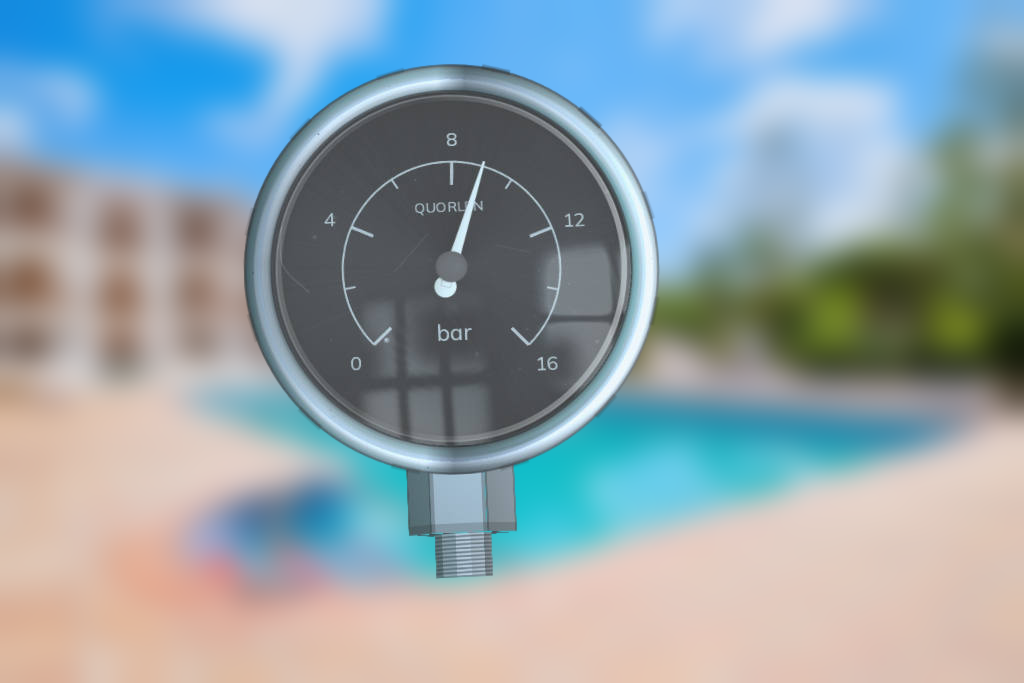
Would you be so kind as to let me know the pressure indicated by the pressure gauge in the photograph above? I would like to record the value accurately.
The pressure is 9 bar
